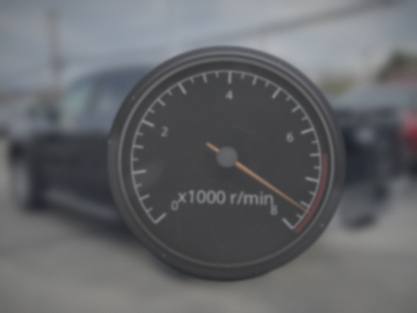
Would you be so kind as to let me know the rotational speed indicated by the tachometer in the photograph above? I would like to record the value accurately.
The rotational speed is 7625 rpm
